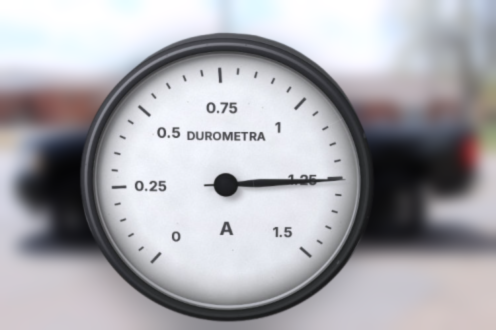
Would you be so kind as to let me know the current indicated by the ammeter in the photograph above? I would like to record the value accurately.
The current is 1.25 A
